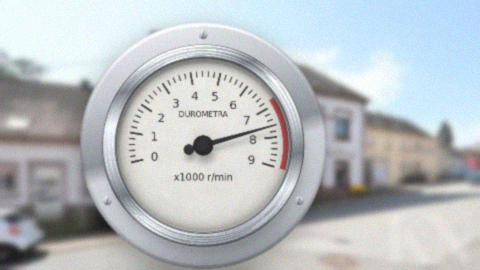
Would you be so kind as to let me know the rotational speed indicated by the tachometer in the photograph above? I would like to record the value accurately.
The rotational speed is 7600 rpm
